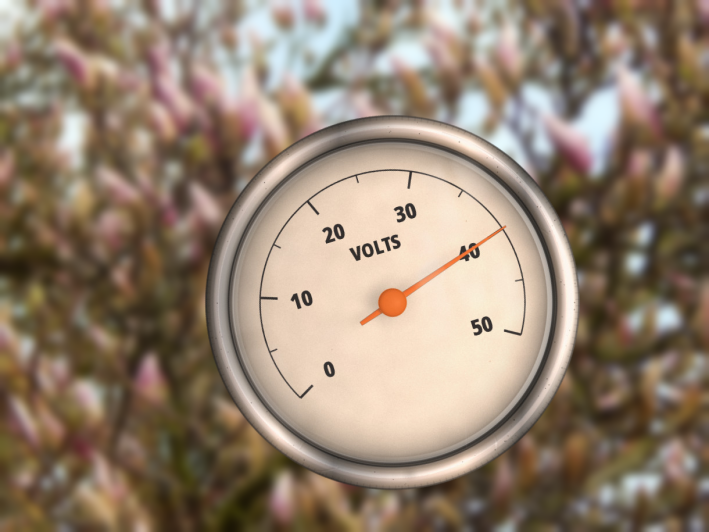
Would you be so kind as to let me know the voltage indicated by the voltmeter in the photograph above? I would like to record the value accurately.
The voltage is 40 V
